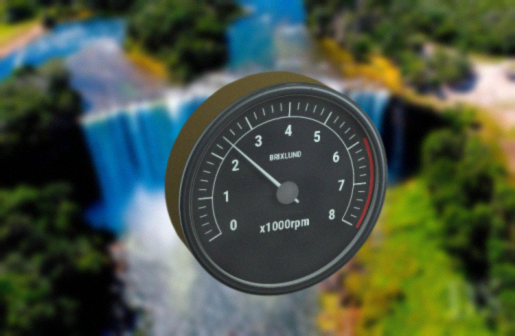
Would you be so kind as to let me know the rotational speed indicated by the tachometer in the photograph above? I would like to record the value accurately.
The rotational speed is 2400 rpm
